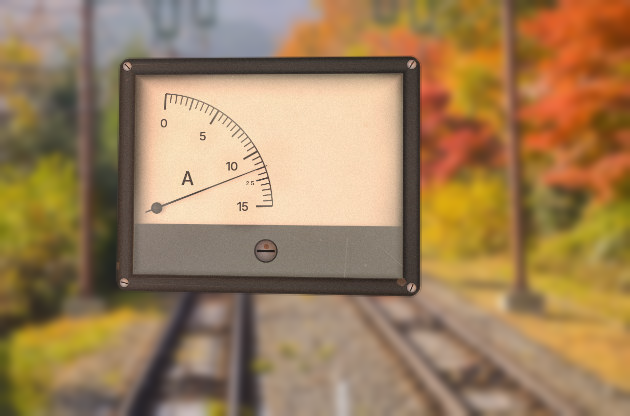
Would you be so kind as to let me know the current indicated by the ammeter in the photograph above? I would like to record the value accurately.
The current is 11.5 A
